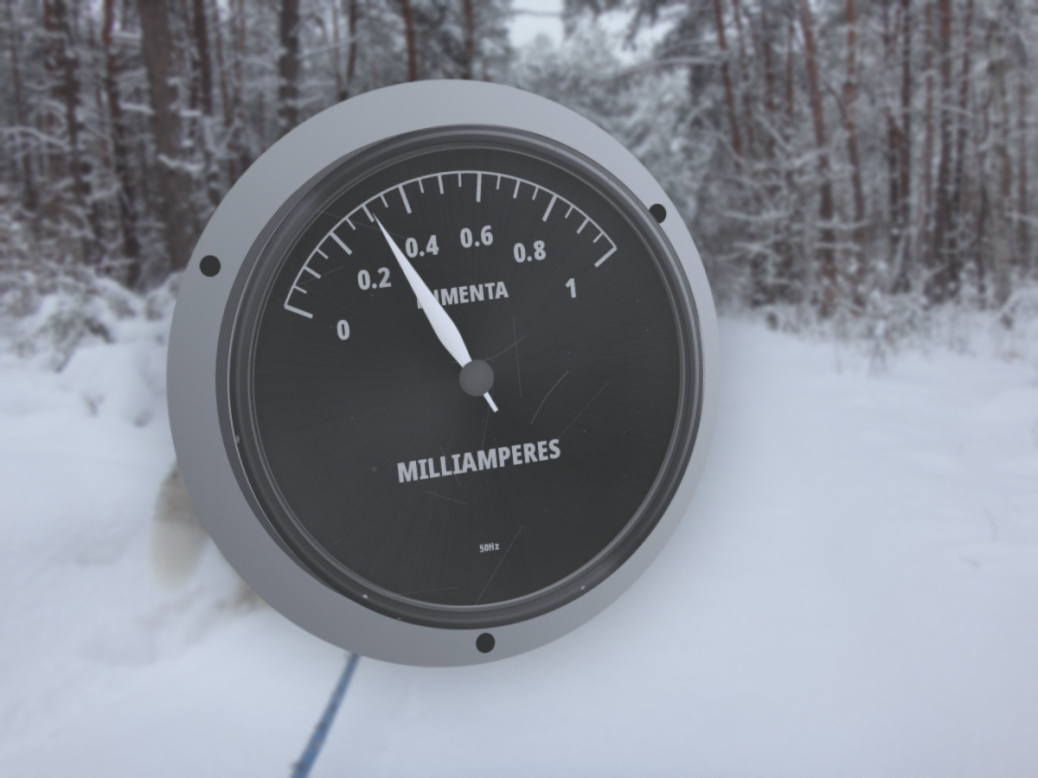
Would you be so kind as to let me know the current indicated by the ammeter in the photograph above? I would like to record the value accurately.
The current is 0.3 mA
